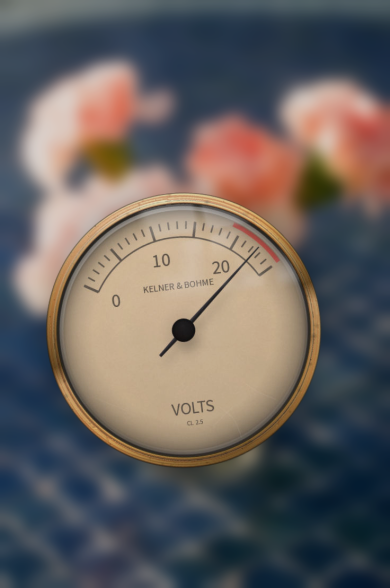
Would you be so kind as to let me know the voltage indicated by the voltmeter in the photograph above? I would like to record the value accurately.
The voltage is 22.5 V
